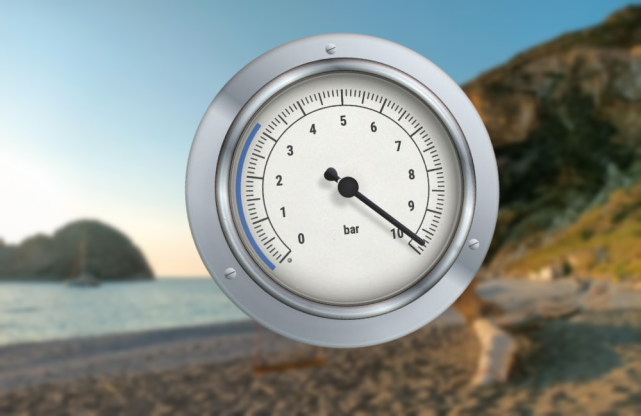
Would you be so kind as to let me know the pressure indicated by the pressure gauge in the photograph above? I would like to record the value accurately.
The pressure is 9.8 bar
